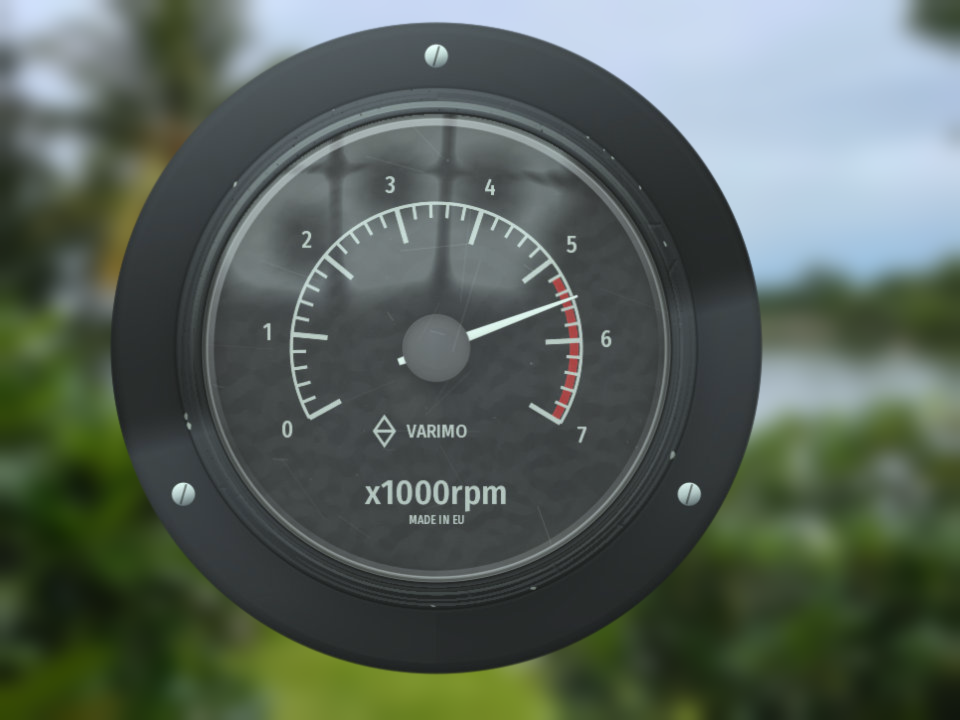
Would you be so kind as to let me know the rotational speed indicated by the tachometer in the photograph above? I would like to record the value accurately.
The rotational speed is 5500 rpm
